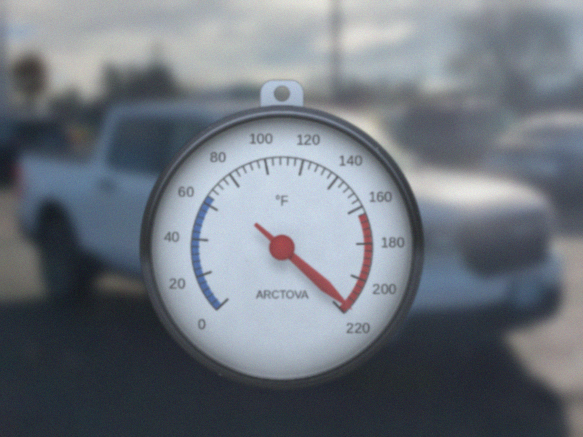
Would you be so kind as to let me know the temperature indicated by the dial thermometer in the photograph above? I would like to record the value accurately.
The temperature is 216 °F
